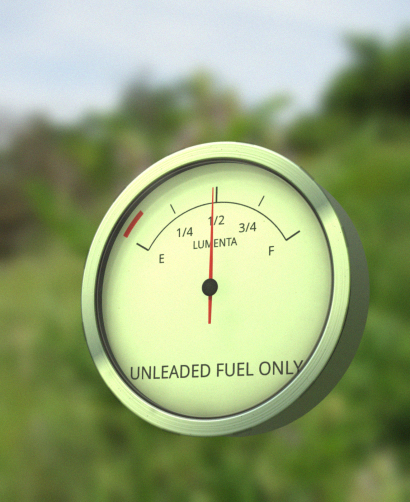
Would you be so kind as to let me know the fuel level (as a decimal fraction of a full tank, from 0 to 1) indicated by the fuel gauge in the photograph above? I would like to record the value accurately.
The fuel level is 0.5
